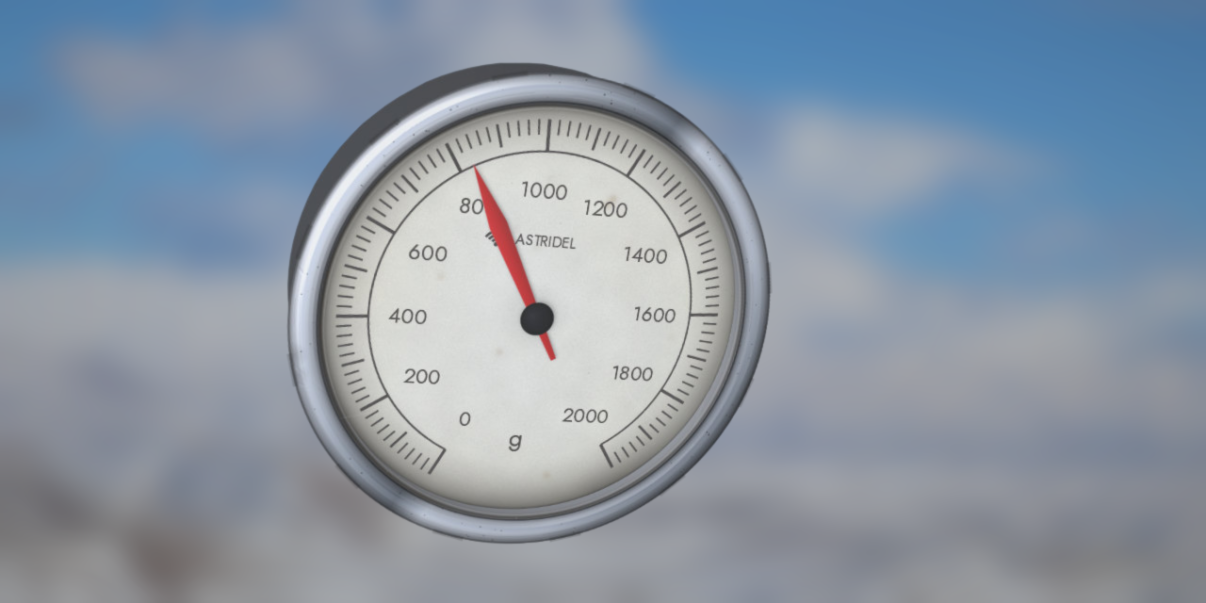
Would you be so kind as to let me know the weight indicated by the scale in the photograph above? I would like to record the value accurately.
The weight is 830 g
